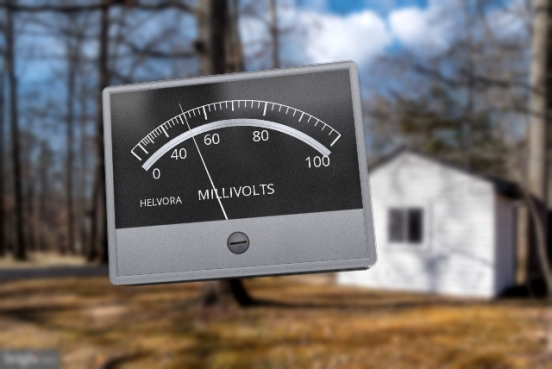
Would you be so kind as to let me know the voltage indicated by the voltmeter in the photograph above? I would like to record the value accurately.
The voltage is 52 mV
